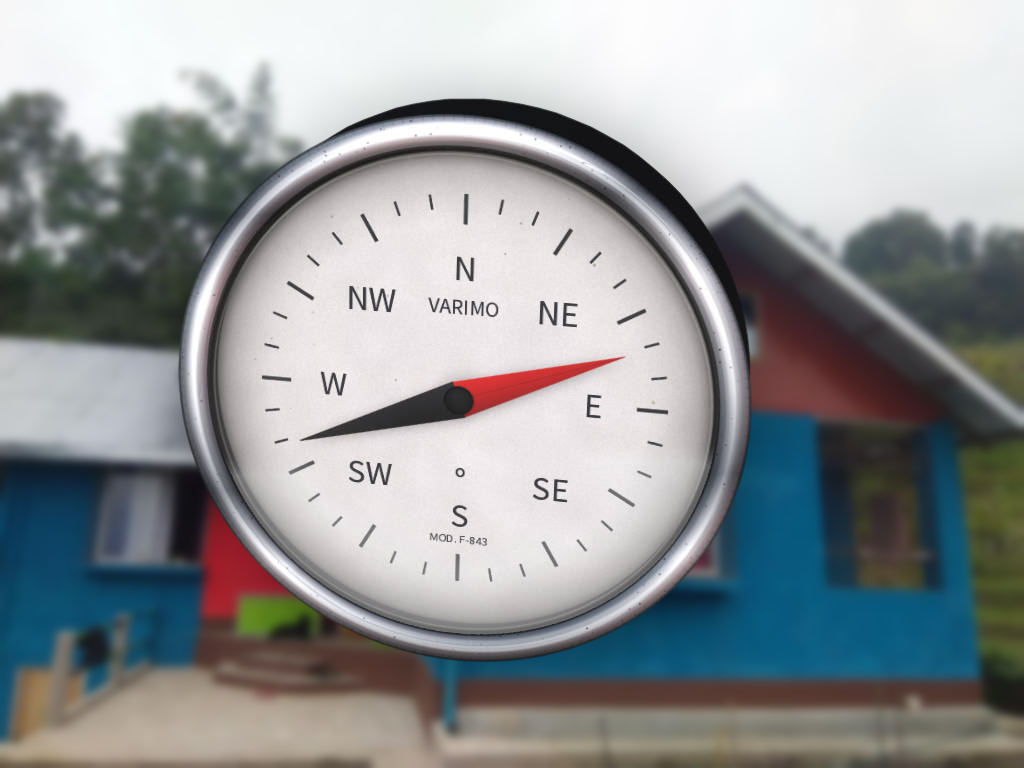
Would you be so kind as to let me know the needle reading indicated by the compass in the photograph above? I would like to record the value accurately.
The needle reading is 70 °
